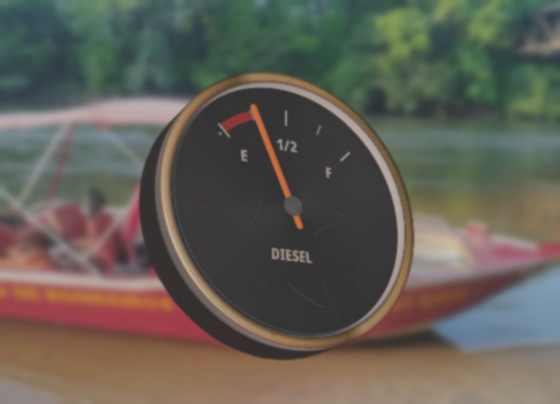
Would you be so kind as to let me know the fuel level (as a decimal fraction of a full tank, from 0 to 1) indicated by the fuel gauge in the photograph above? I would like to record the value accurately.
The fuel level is 0.25
